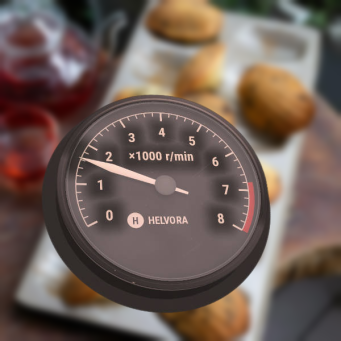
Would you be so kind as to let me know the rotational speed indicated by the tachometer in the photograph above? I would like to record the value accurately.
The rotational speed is 1600 rpm
